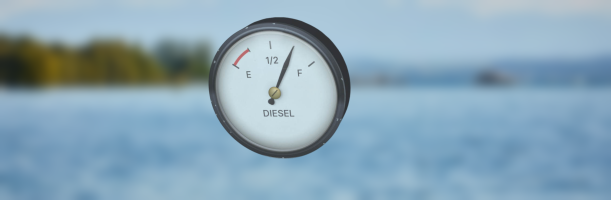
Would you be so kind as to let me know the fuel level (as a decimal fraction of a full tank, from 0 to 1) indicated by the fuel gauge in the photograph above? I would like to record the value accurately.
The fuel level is 0.75
